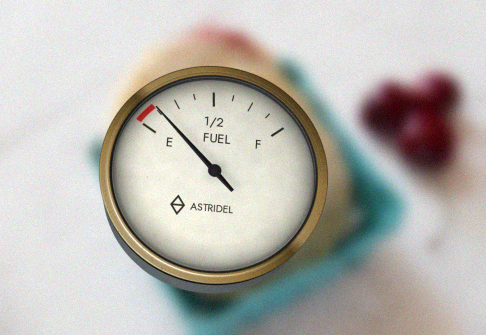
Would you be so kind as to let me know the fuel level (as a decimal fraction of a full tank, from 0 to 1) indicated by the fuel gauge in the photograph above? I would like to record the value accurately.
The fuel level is 0.125
